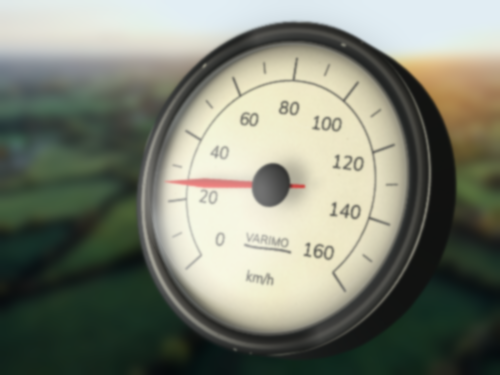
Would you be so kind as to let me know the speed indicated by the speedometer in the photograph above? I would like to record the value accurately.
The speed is 25 km/h
